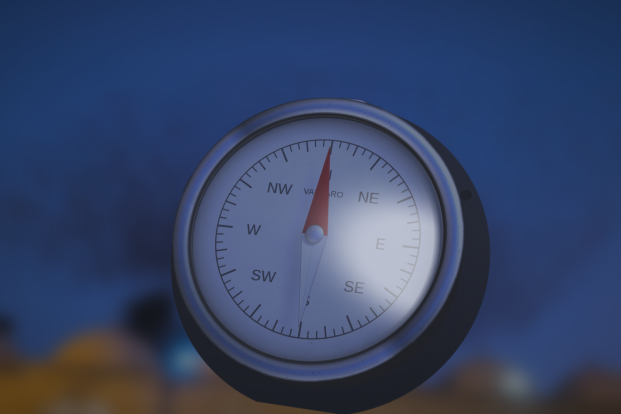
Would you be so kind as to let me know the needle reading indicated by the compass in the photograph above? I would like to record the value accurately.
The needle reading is 0 °
